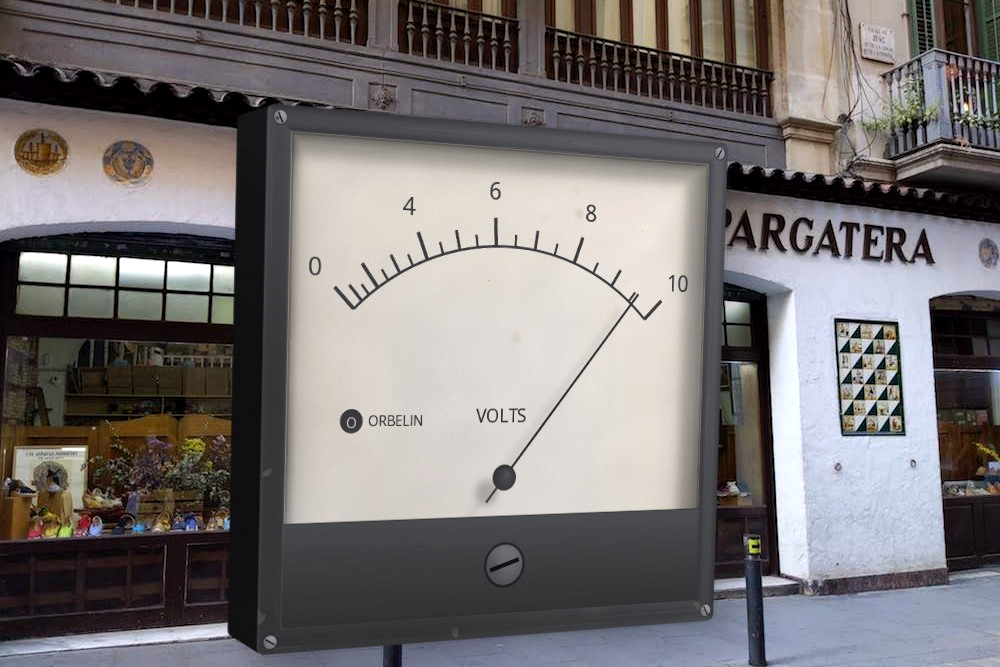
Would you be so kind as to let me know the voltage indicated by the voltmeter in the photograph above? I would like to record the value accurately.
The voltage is 9.5 V
